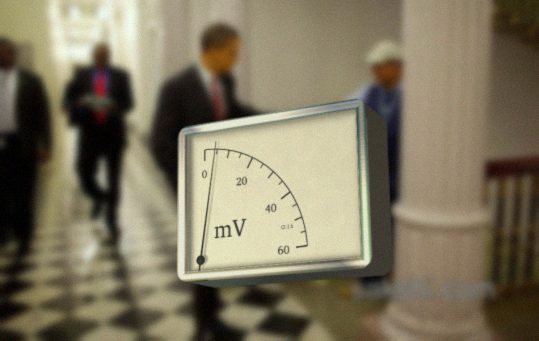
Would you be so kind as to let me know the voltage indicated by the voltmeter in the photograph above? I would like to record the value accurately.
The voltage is 5 mV
